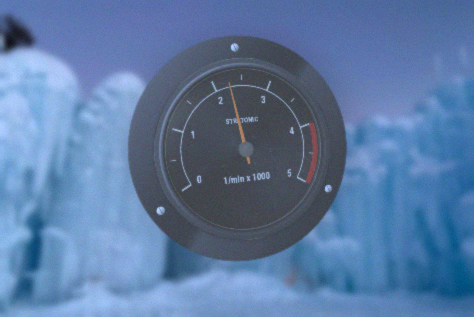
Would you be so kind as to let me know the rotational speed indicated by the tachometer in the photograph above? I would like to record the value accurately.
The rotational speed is 2250 rpm
